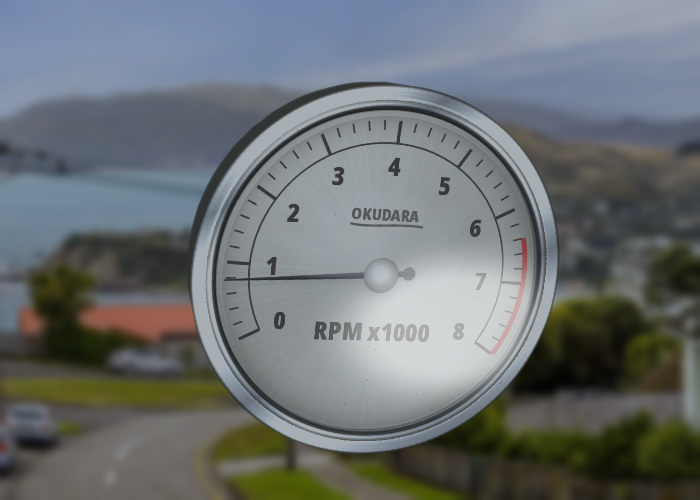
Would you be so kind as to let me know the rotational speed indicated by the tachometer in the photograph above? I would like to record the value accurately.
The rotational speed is 800 rpm
